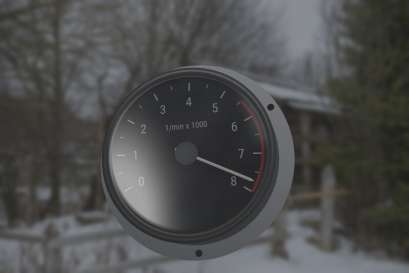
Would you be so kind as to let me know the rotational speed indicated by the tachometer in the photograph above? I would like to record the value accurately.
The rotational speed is 7750 rpm
